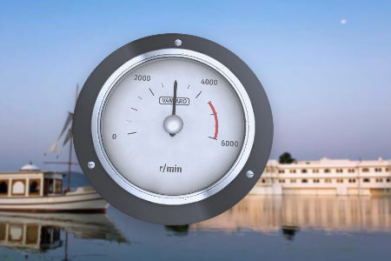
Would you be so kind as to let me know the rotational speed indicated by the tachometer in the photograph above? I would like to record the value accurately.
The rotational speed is 3000 rpm
